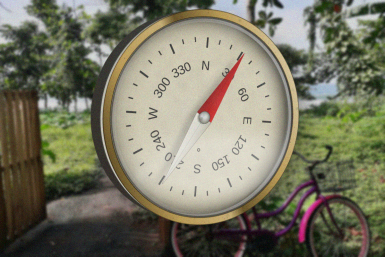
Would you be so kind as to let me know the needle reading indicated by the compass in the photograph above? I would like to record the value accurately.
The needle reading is 30 °
